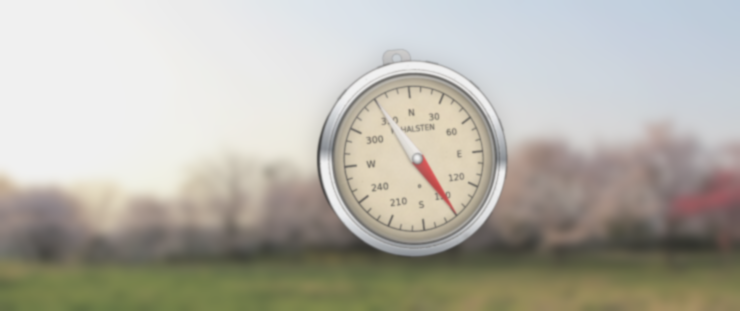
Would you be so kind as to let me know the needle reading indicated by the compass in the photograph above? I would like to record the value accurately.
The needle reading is 150 °
